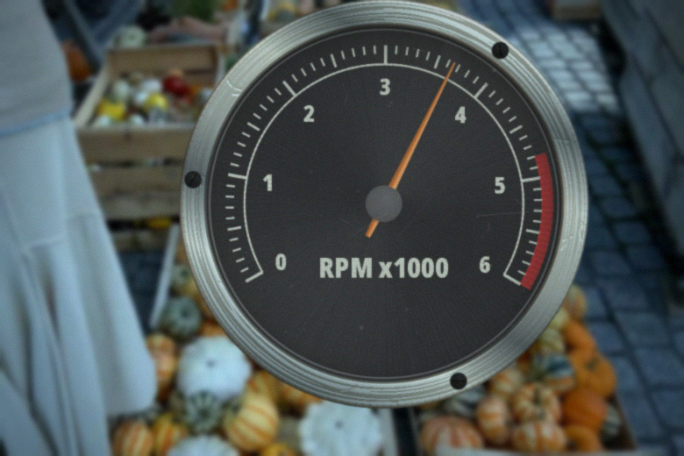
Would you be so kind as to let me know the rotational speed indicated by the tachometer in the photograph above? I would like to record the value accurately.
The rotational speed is 3650 rpm
